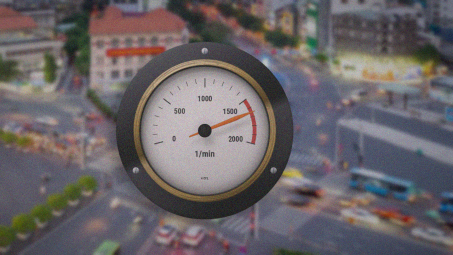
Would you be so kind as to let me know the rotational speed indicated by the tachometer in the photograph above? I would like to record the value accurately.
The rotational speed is 1650 rpm
